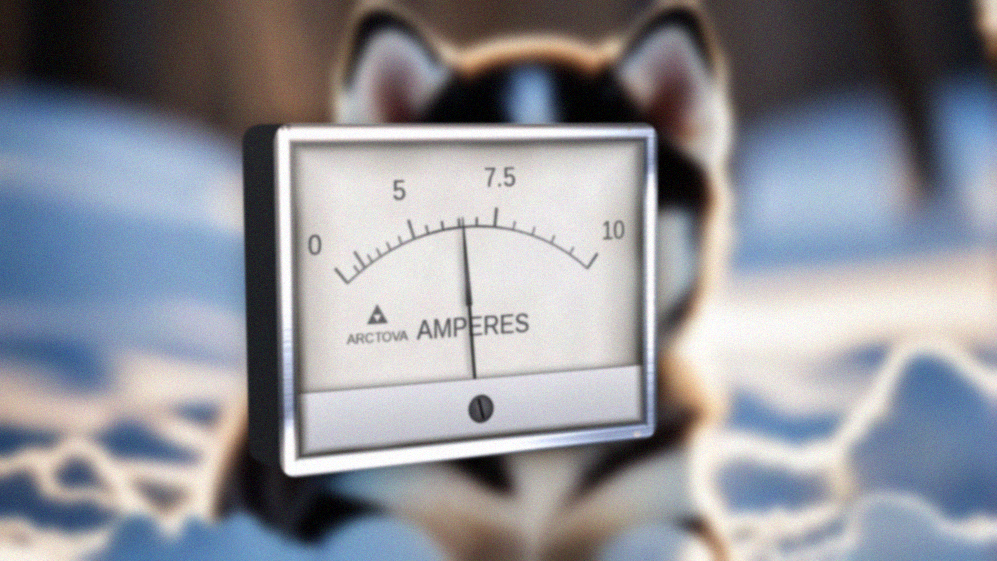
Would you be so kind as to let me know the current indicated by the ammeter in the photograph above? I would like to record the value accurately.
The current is 6.5 A
